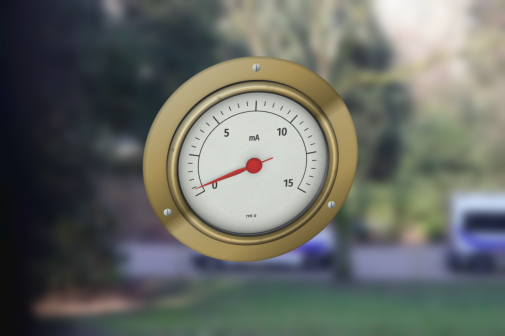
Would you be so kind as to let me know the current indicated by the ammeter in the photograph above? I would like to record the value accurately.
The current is 0.5 mA
